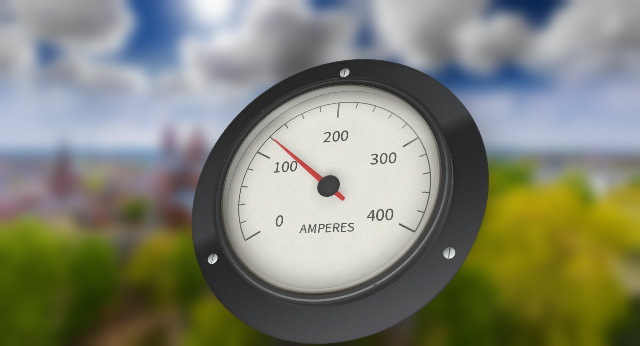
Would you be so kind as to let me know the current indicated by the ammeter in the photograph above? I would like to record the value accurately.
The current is 120 A
